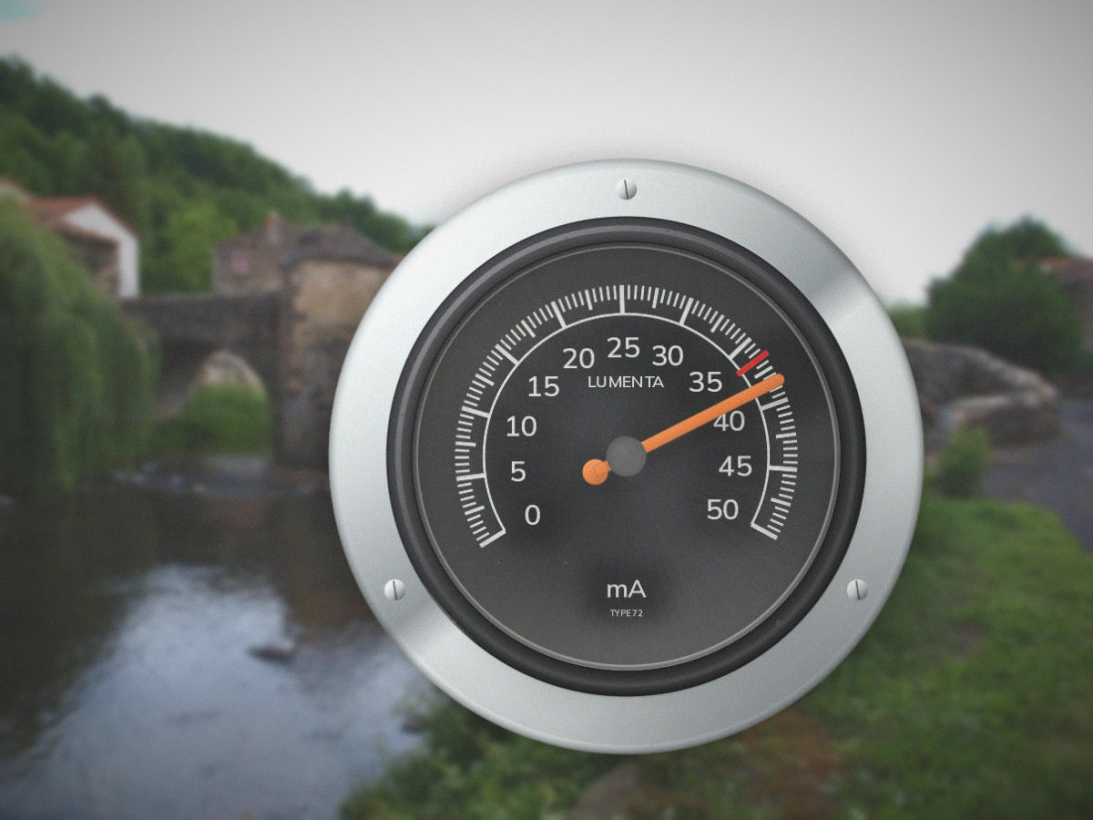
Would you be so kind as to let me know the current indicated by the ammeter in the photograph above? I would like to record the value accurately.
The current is 38.5 mA
